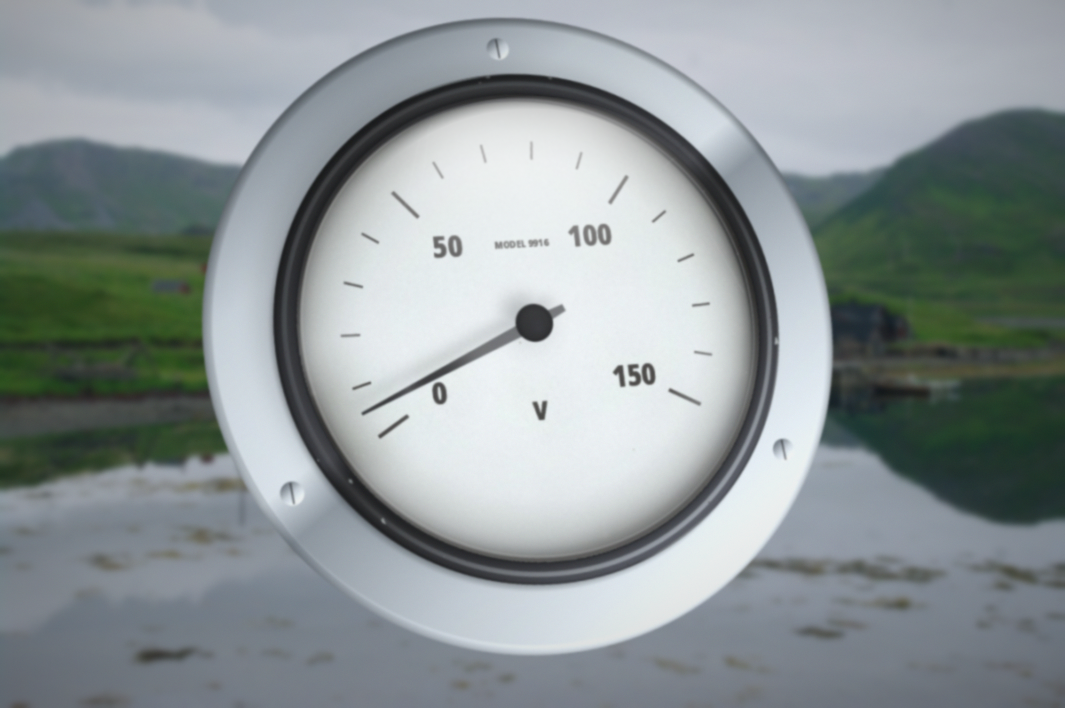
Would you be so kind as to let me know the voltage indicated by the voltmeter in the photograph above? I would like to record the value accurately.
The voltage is 5 V
